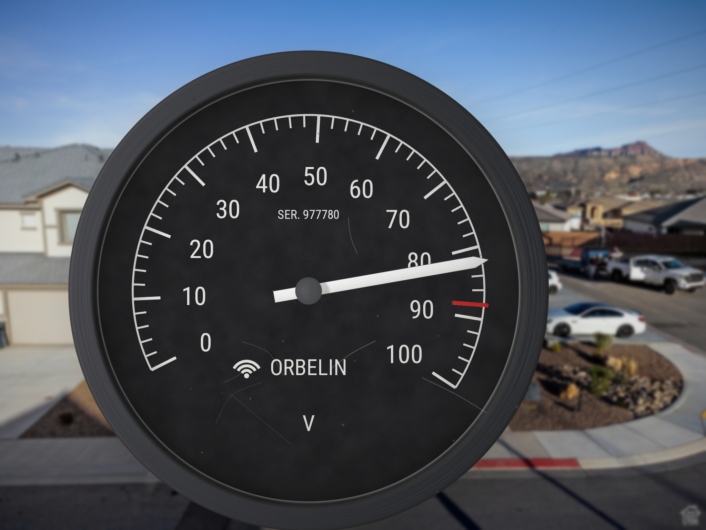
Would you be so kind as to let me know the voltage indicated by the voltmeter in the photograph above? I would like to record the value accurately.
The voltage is 82 V
